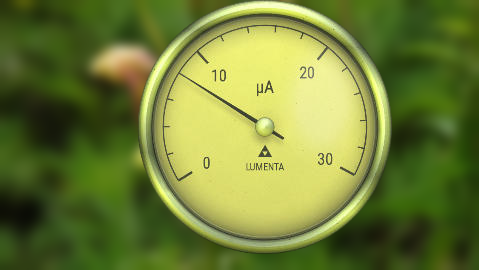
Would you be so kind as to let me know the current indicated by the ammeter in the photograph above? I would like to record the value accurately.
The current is 8 µA
